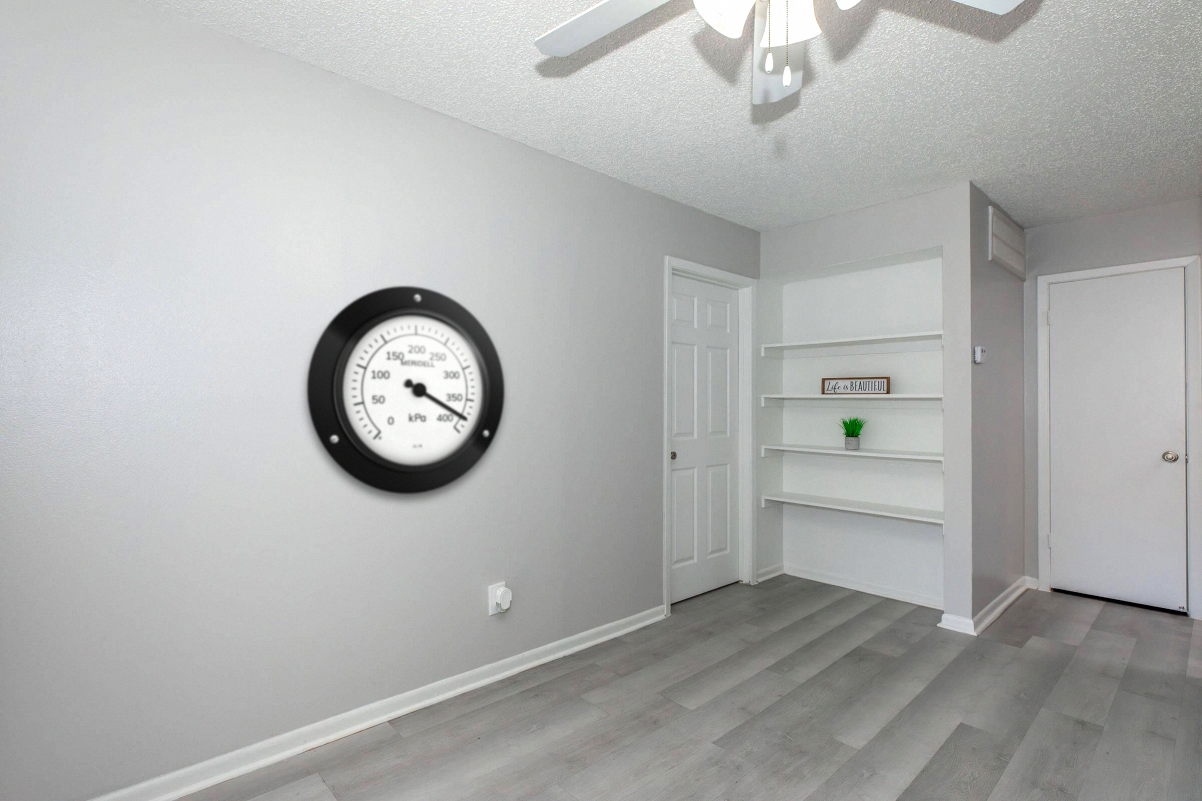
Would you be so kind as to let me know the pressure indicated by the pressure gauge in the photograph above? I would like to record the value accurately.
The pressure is 380 kPa
